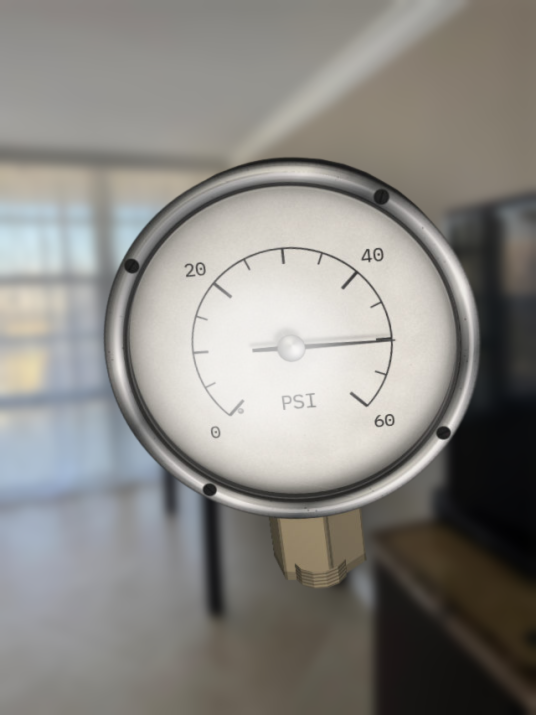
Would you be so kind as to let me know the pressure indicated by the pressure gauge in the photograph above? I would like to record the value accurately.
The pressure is 50 psi
